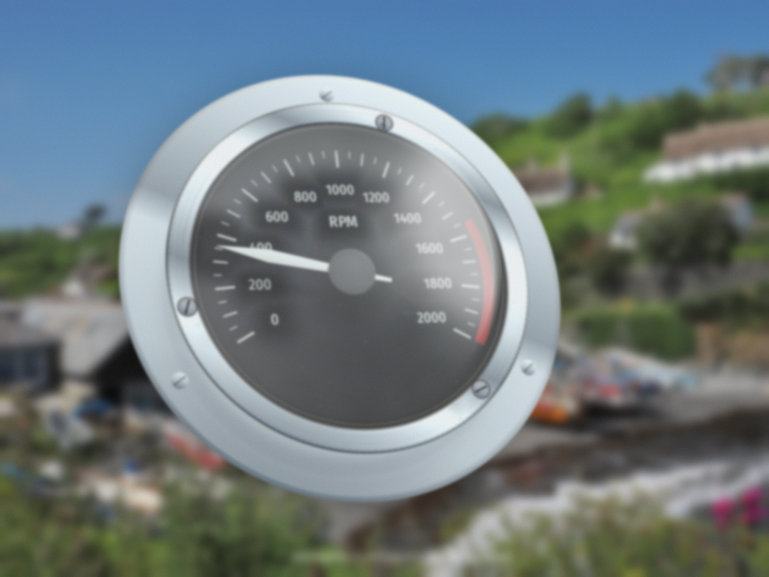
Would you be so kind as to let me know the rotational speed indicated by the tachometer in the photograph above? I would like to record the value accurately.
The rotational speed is 350 rpm
